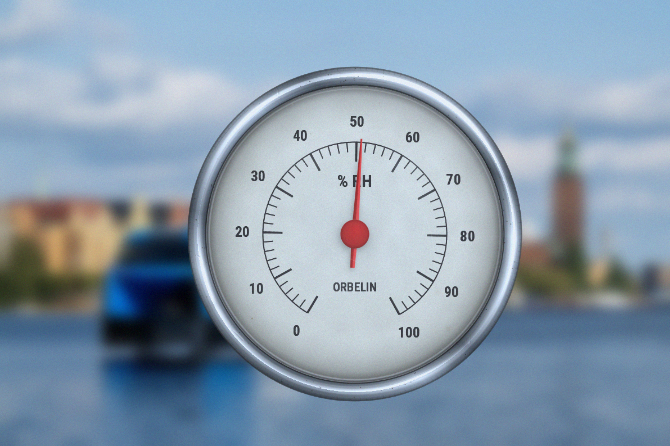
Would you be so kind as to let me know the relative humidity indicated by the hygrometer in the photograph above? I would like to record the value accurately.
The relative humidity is 51 %
